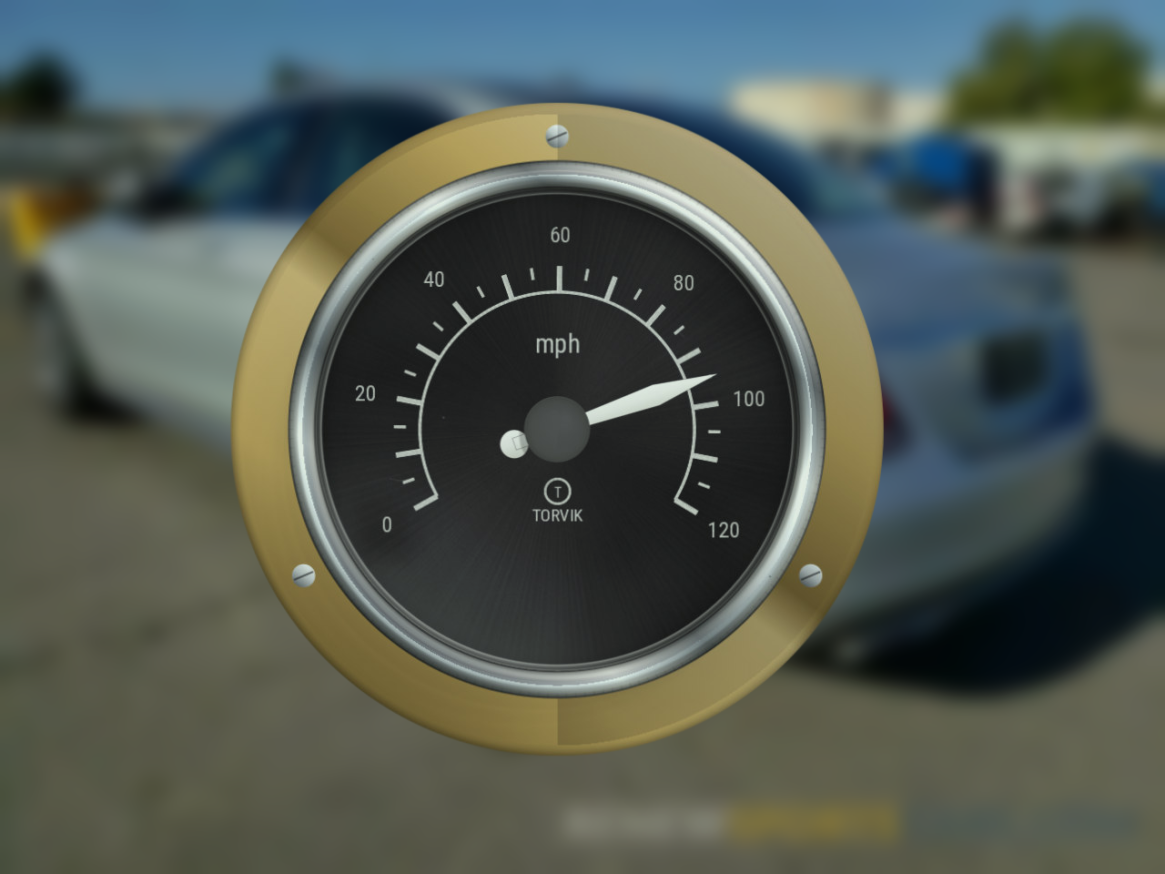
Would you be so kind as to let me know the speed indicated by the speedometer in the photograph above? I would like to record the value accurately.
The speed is 95 mph
